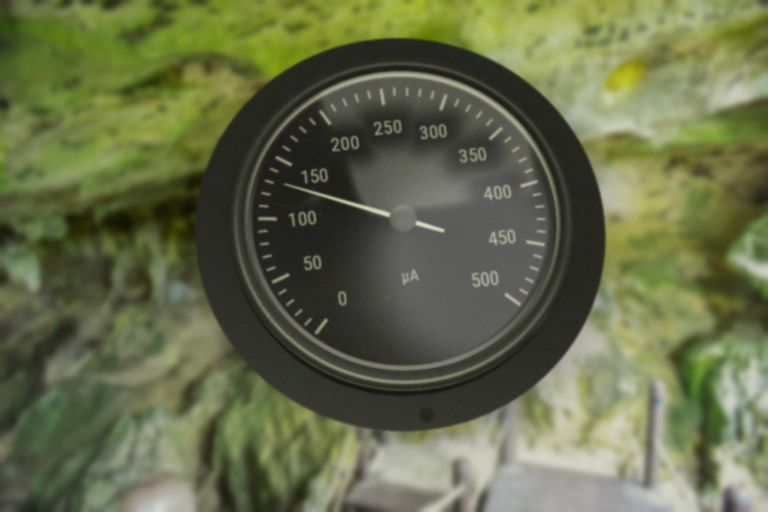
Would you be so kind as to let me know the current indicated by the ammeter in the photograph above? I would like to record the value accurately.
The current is 130 µA
